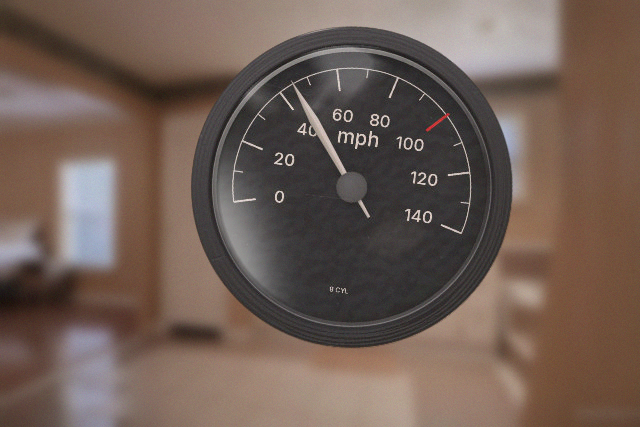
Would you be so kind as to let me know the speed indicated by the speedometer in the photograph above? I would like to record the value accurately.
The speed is 45 mph
